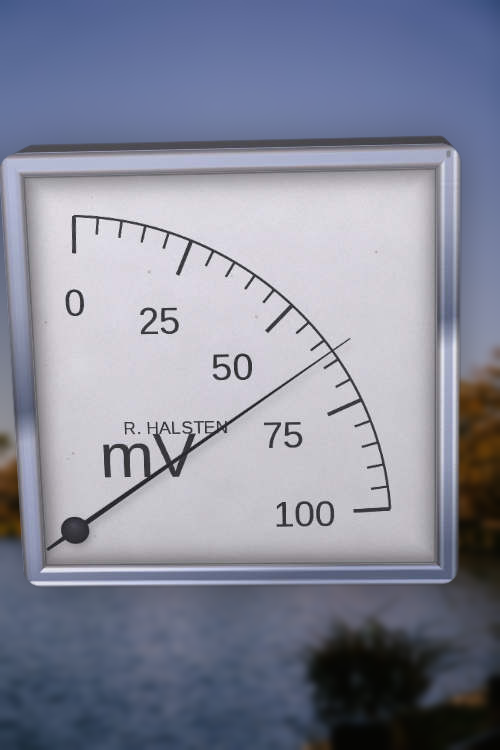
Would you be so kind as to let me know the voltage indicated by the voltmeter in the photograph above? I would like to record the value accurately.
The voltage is 62.5 mV
